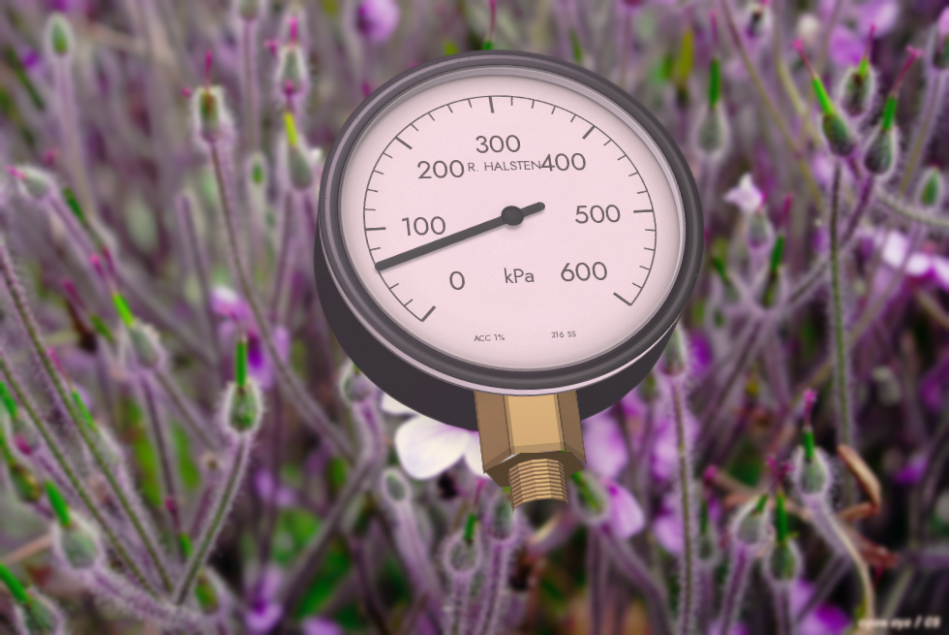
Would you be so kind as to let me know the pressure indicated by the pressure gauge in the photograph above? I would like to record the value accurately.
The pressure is 60 kPa
